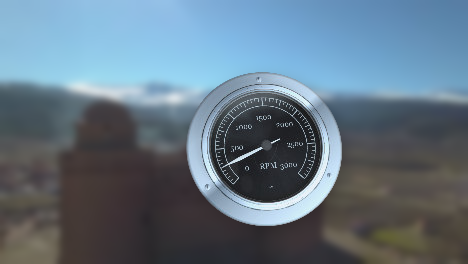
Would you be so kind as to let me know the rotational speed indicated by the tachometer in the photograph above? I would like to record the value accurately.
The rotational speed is 250 rpm
